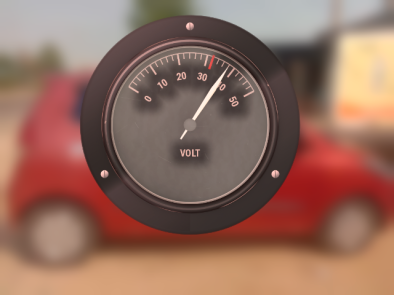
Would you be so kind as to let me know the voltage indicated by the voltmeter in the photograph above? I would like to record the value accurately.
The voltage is 38 V
